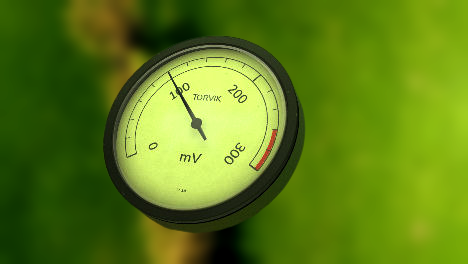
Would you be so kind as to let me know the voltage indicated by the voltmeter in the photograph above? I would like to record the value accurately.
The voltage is 100 mV
